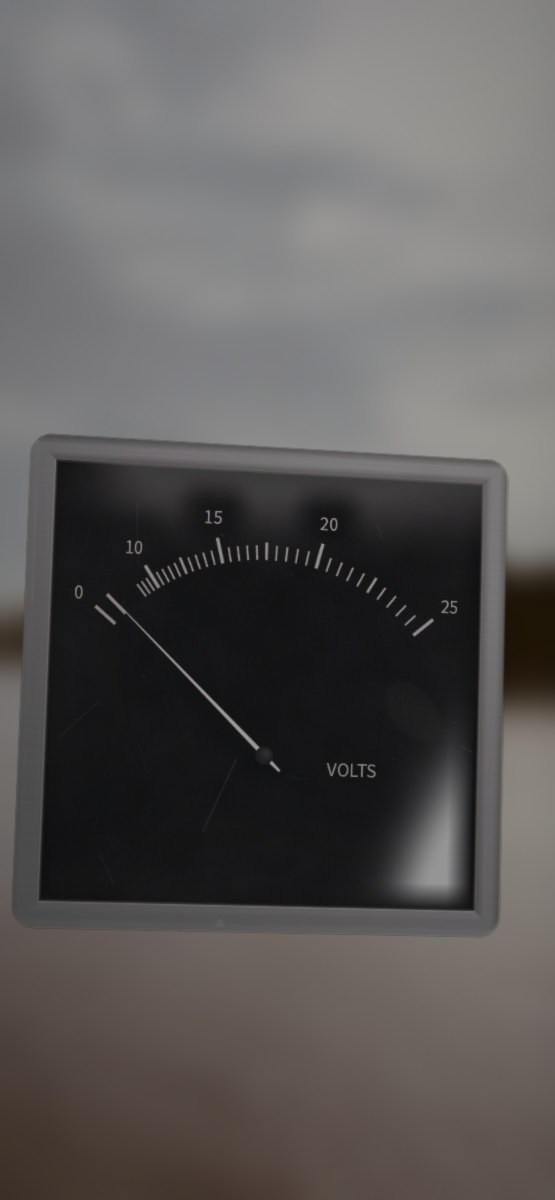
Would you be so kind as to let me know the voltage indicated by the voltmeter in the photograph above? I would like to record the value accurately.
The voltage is 5 V
